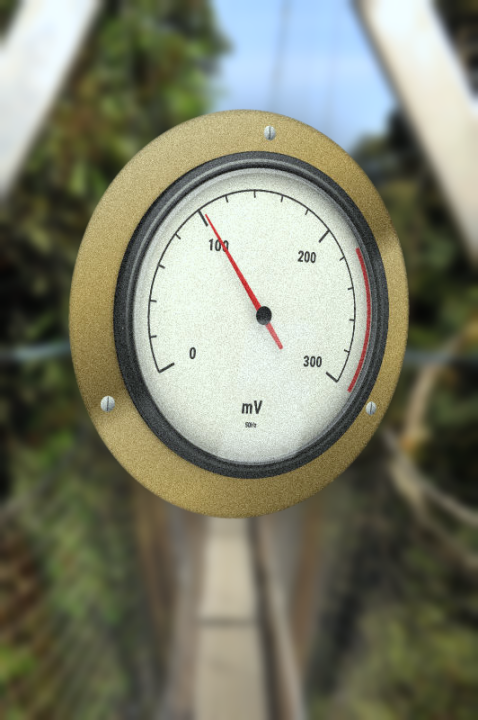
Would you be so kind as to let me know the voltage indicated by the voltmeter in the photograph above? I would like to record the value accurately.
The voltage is 100 mV
